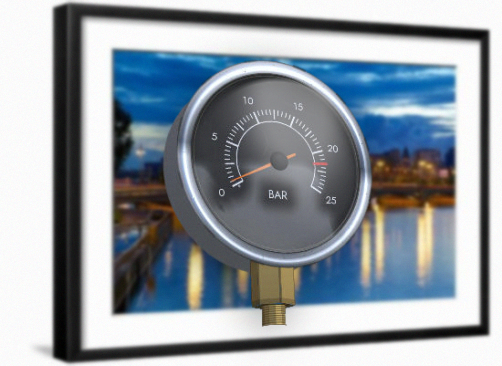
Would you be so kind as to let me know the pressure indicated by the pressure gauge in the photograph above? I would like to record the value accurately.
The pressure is 0.5 bar
